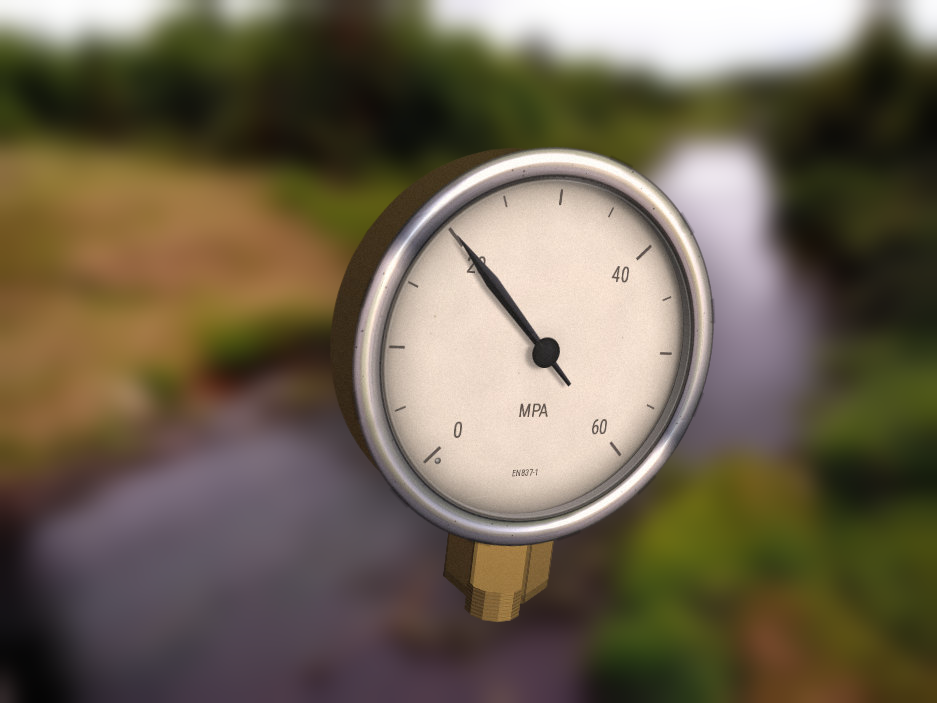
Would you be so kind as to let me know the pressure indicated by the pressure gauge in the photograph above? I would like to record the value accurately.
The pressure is 20 MPa
